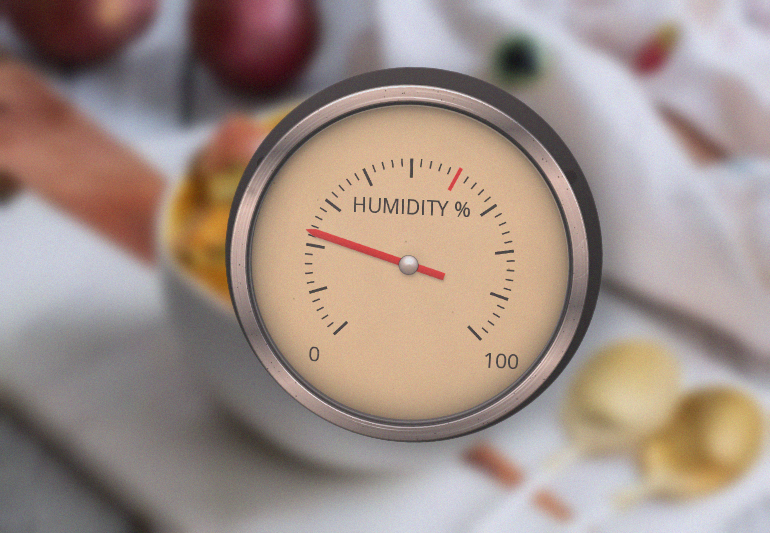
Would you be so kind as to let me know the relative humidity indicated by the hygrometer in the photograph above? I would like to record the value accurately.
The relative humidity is 23 %
